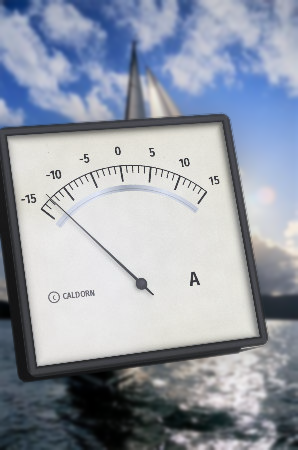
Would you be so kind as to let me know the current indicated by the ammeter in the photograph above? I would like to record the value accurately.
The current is -13 A
